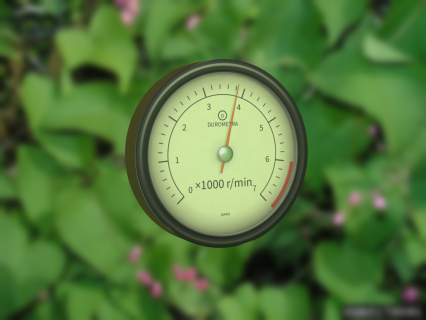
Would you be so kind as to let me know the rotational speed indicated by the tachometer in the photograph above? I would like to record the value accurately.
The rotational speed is 3800 rpm
